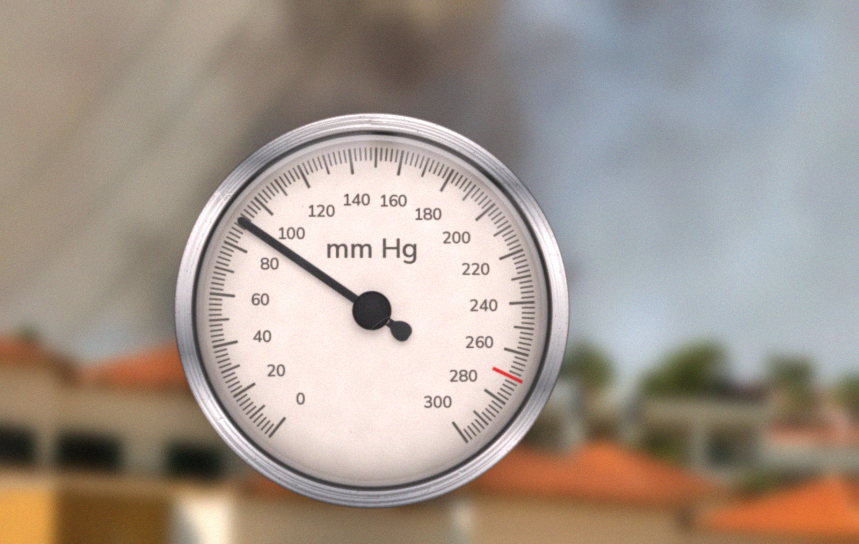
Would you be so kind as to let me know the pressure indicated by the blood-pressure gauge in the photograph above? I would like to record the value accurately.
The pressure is 90 mmHg
